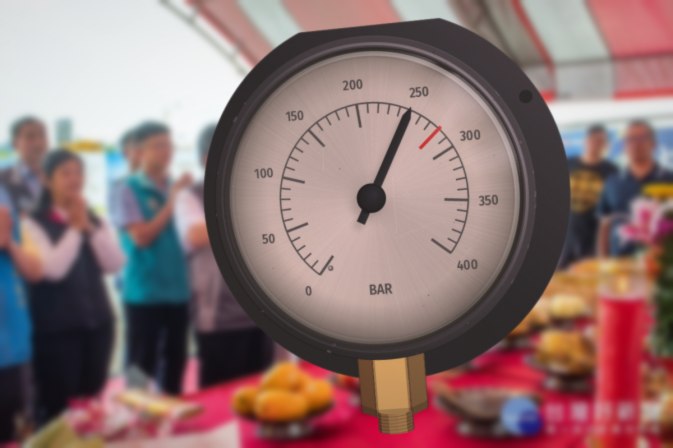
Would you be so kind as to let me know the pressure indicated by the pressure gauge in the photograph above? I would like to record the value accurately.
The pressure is 250 bar
